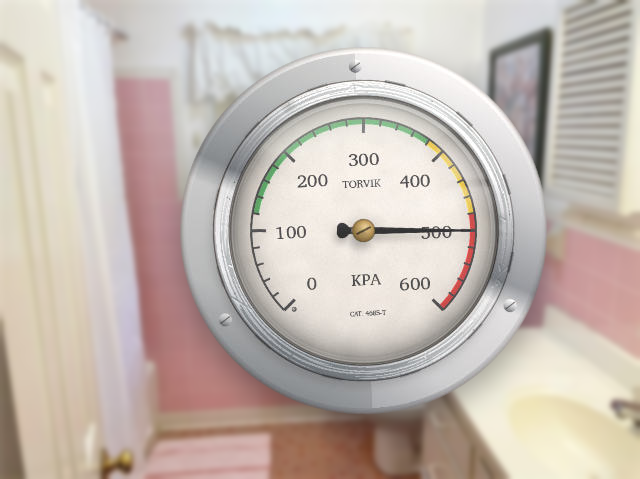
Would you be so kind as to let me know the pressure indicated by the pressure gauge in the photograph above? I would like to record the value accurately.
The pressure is 500 kPa
